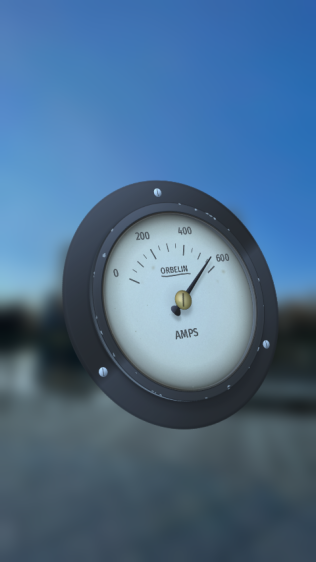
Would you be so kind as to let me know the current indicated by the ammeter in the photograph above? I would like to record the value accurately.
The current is 550 A
